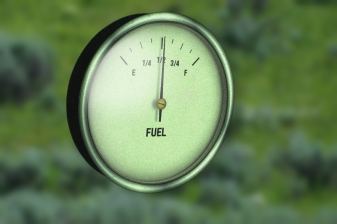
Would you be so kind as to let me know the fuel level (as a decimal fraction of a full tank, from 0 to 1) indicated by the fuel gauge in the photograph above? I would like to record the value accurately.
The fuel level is 0.5
